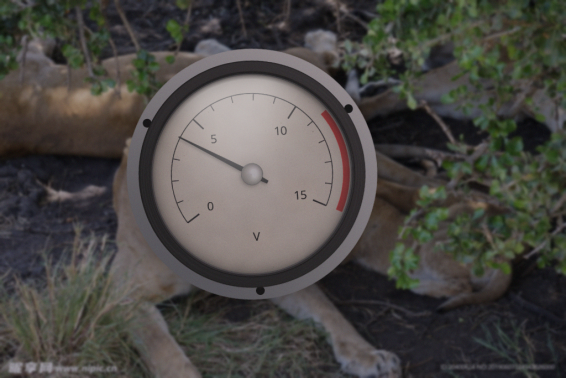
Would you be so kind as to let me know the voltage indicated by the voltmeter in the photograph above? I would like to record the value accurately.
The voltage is 4 V
